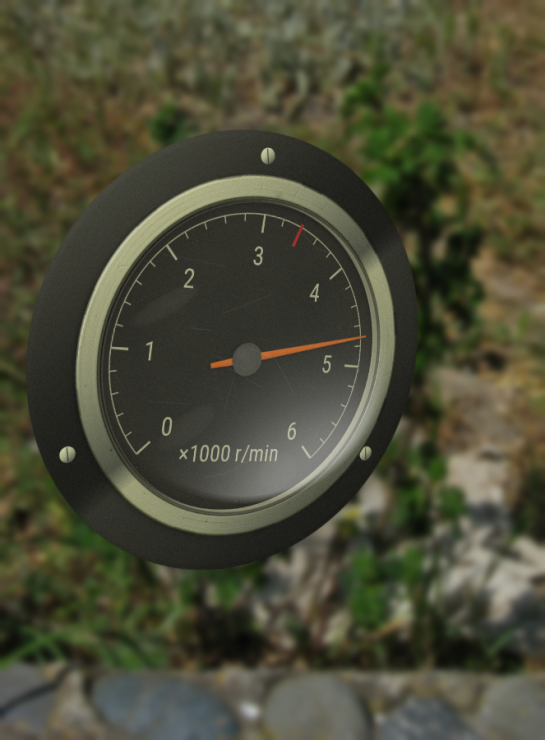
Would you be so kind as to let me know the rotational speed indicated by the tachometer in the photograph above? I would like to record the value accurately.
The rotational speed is 4700 rpm
